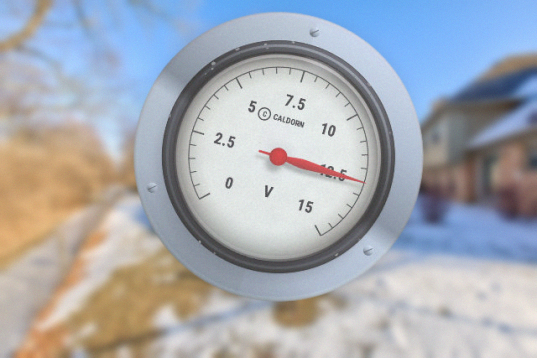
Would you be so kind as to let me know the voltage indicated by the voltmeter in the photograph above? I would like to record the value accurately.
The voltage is 12.5 V
